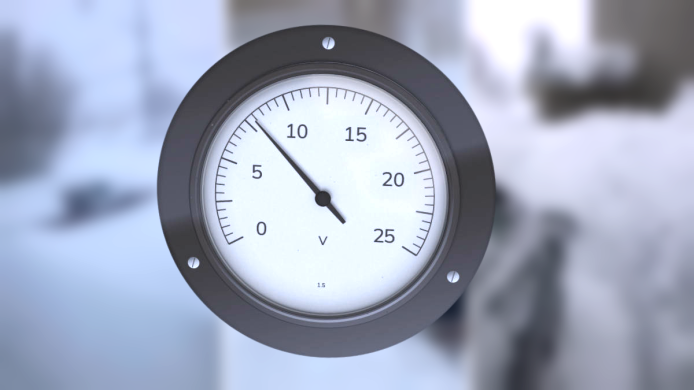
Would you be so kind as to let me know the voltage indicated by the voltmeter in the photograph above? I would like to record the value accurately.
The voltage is 8 V
